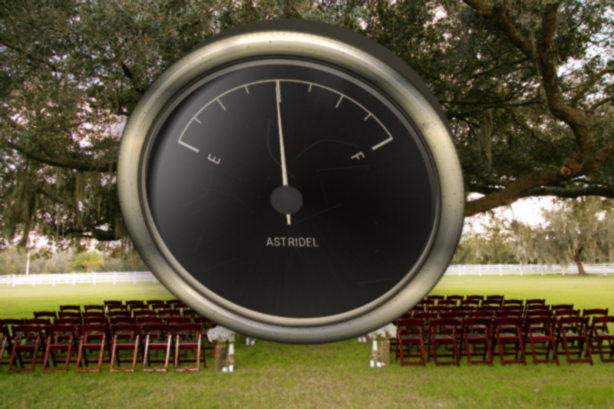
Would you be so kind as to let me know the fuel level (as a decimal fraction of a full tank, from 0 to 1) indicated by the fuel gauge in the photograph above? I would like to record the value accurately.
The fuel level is 0.5
